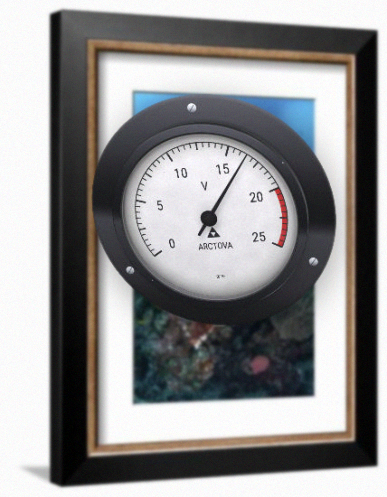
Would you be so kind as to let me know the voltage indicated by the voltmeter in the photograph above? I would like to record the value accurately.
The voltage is 16.5 V
